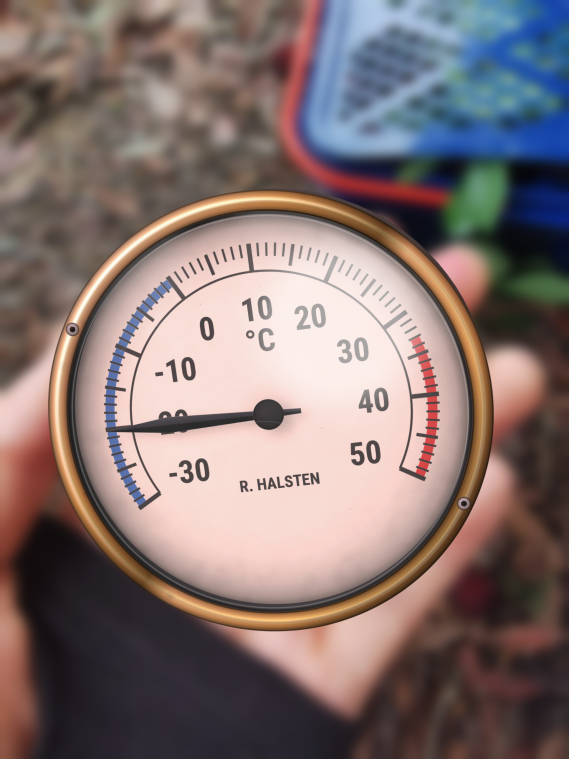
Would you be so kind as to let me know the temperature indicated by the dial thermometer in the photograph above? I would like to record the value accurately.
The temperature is -20 °C
